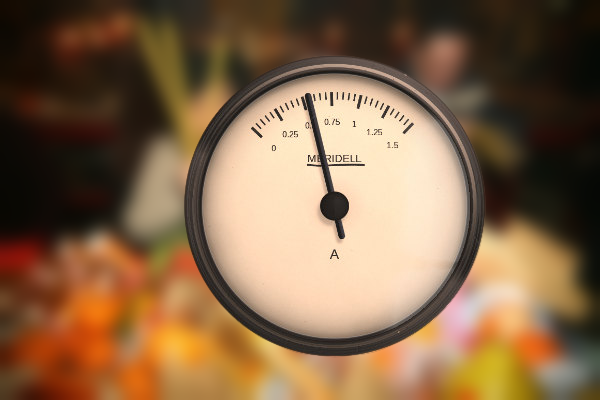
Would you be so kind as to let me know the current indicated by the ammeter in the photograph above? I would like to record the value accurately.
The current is 0.55 A
